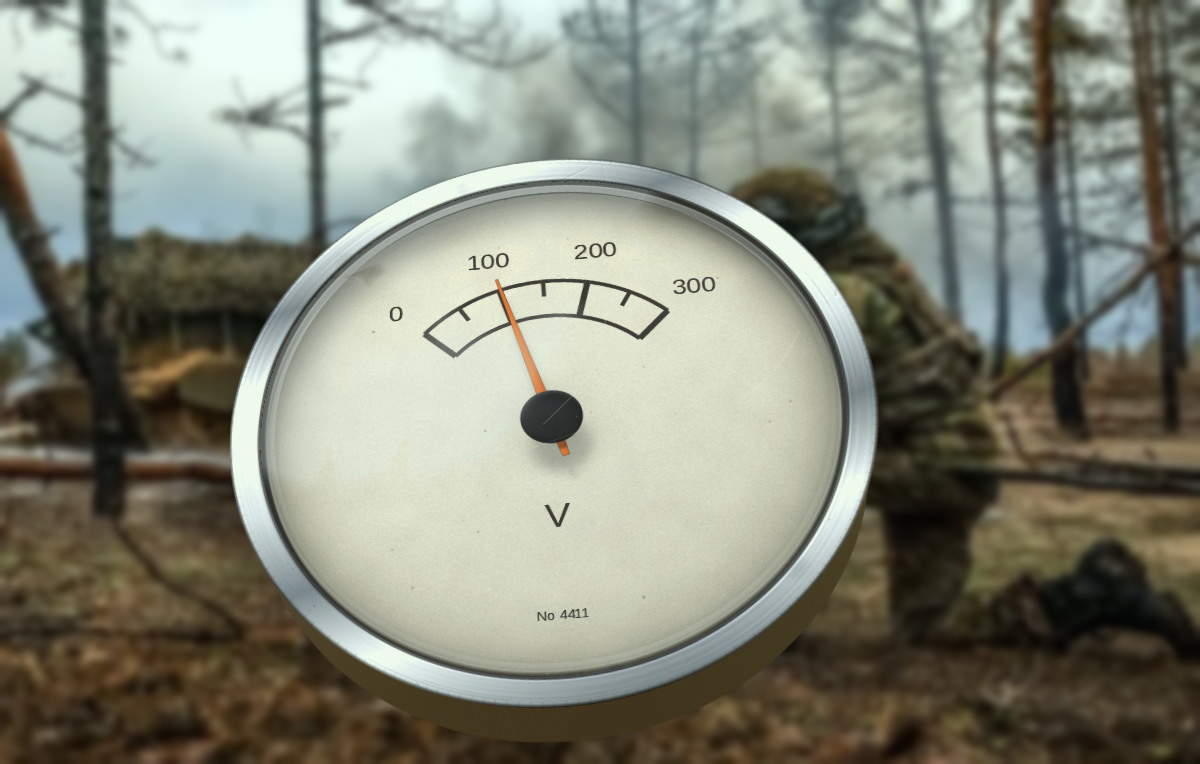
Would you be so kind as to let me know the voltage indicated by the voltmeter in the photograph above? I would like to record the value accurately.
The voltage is 100 V
